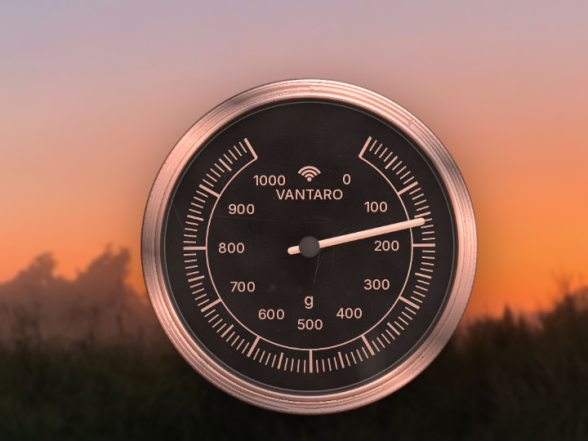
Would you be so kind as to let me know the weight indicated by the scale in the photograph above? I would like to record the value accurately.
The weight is 160 g
